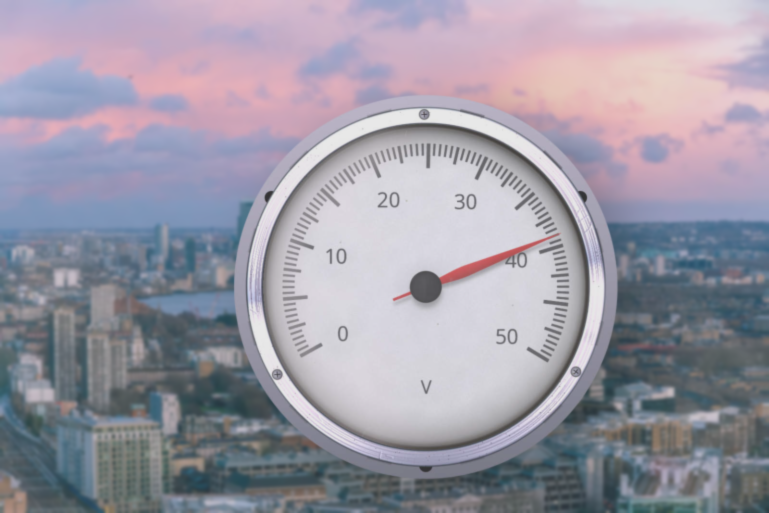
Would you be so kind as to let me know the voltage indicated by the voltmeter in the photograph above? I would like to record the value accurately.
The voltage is 39 V
